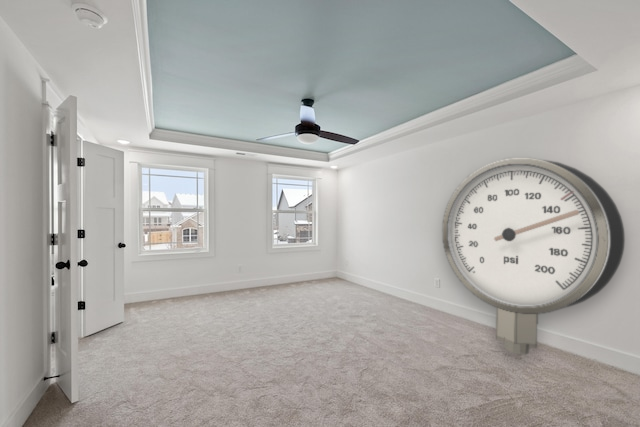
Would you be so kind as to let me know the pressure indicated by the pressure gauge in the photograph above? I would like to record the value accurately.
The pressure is 150 psi
